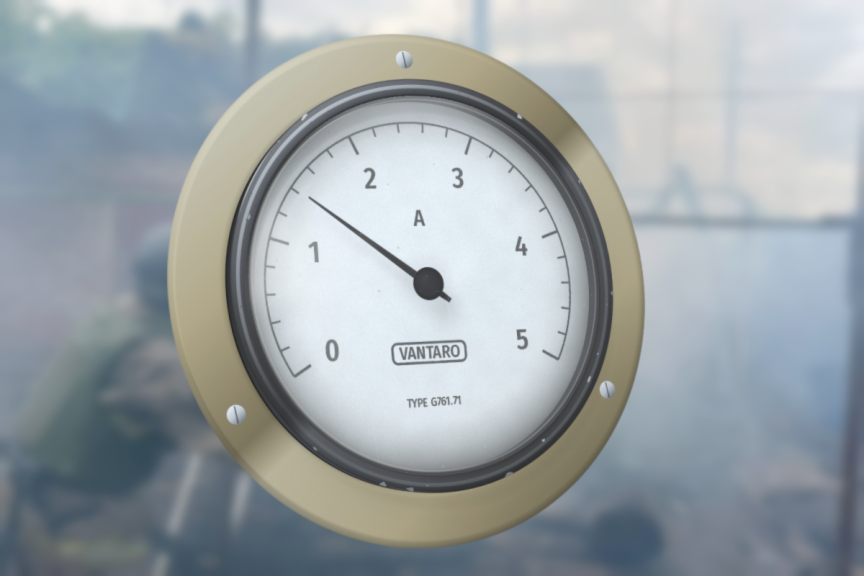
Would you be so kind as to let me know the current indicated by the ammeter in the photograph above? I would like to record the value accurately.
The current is 1.4 A
